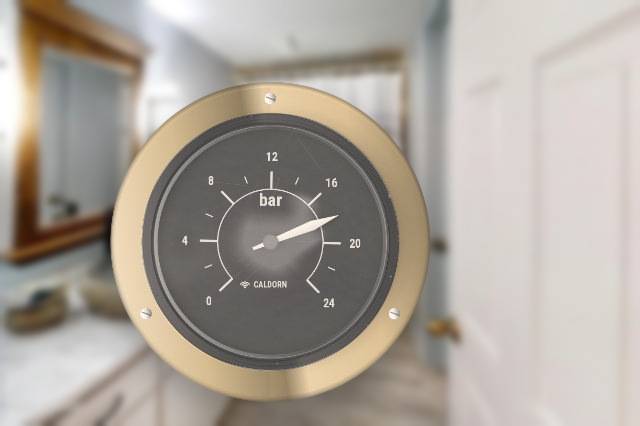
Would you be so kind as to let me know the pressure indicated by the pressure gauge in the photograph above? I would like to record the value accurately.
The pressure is 18 bar
